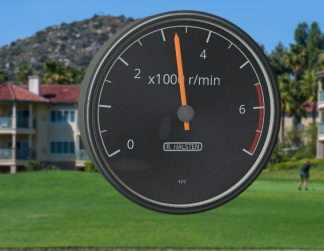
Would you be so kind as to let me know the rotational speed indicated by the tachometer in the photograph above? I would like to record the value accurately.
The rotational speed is 3250 rpm
